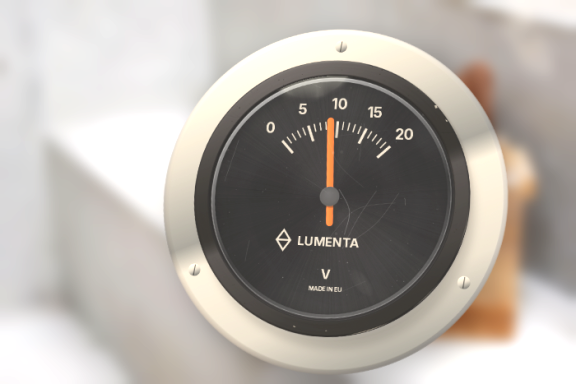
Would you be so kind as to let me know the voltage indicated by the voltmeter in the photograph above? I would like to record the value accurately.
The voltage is 9 V
